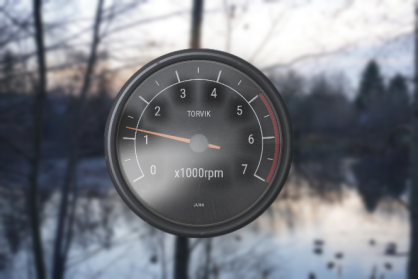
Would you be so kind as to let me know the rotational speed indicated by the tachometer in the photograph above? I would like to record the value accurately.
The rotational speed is 1250 rpm
